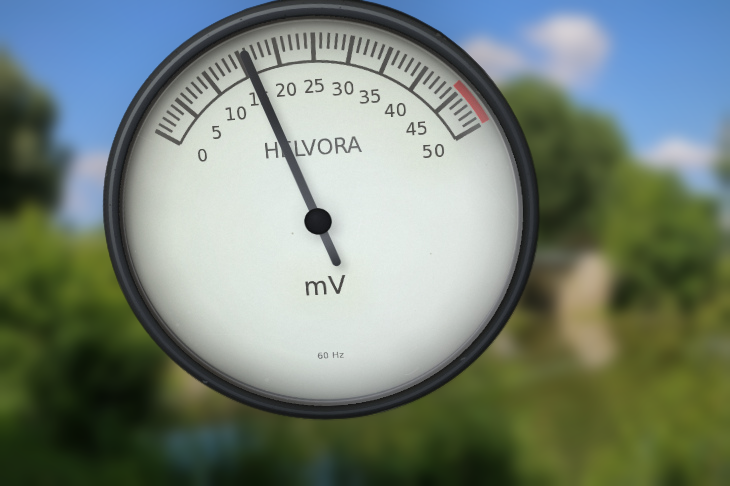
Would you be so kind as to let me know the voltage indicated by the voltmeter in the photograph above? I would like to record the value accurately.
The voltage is 16 mV
